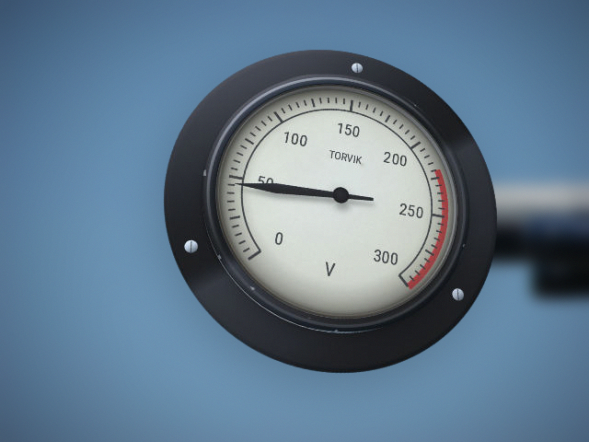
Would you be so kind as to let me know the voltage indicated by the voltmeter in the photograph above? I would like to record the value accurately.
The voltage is 45 V
